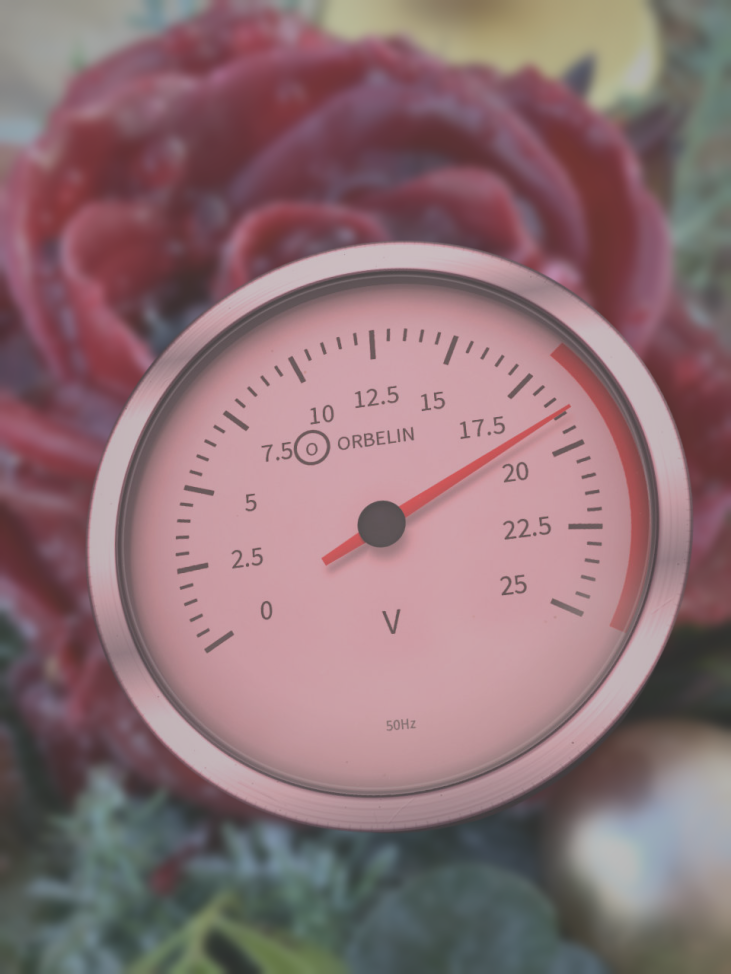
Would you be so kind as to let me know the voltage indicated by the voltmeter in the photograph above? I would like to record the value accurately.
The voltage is 19 V
